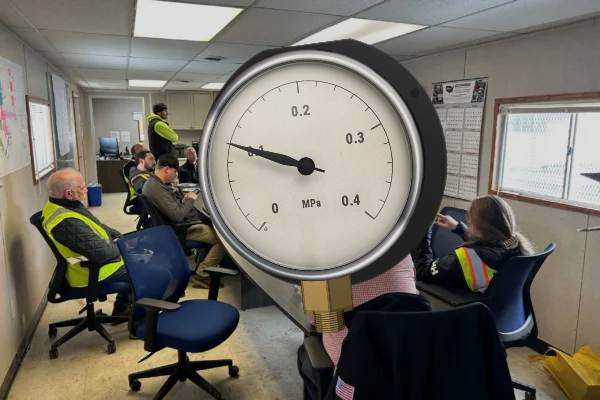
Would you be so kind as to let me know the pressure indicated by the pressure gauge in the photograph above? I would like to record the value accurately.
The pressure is 0.1 MPa
